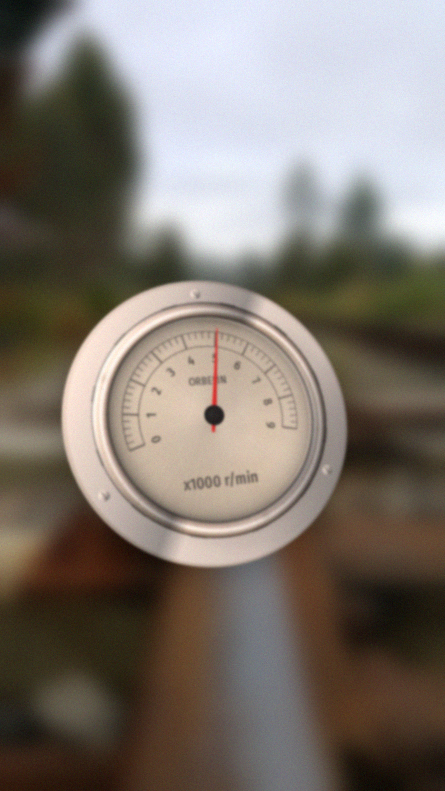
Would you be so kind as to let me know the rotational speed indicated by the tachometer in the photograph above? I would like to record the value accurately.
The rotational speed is 5000 rpm
